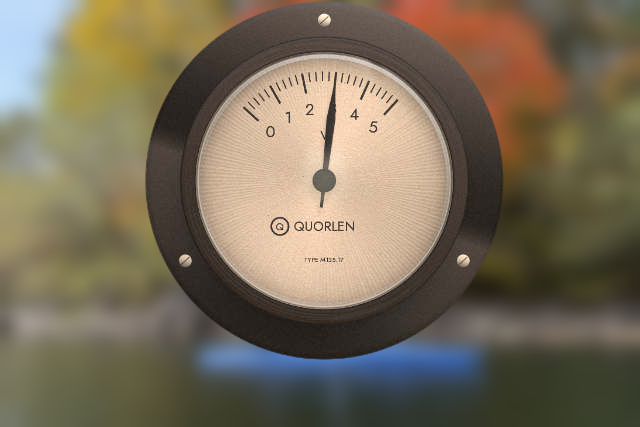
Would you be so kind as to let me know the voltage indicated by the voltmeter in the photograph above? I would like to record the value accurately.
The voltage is 3 V
